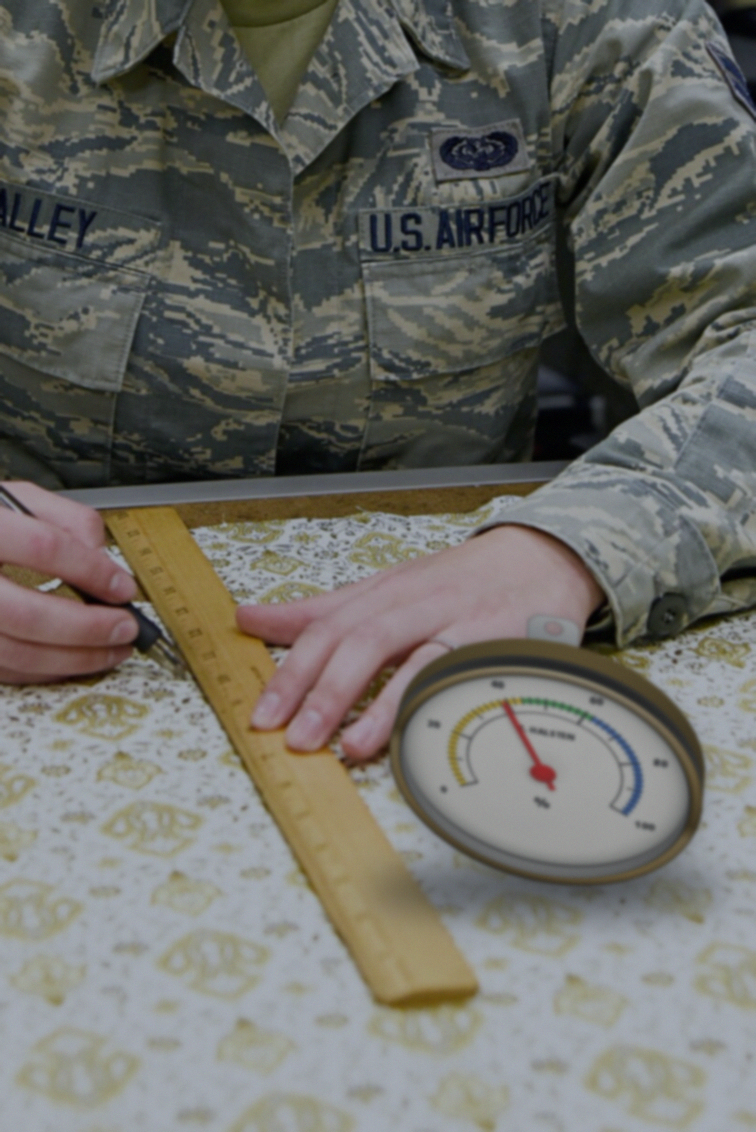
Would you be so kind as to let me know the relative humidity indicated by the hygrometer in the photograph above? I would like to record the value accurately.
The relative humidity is 40 %
